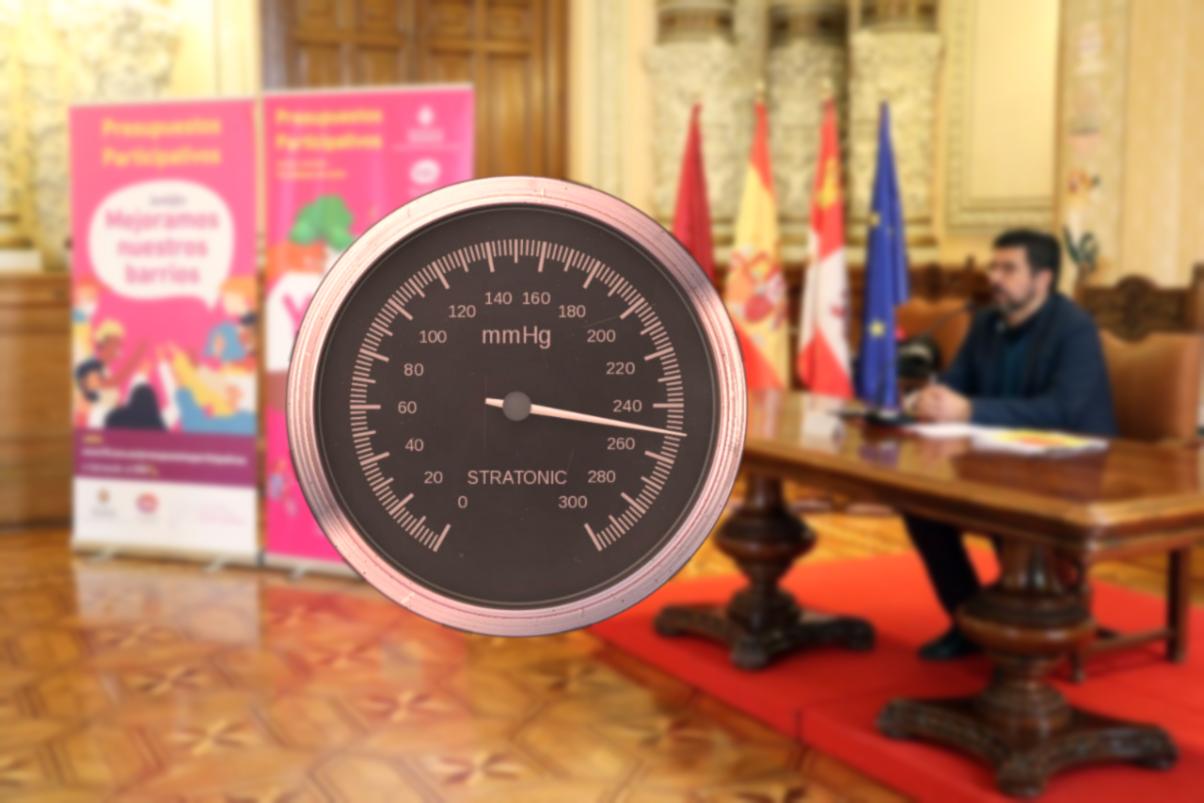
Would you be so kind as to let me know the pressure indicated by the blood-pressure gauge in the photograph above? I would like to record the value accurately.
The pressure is 250 mmHg
